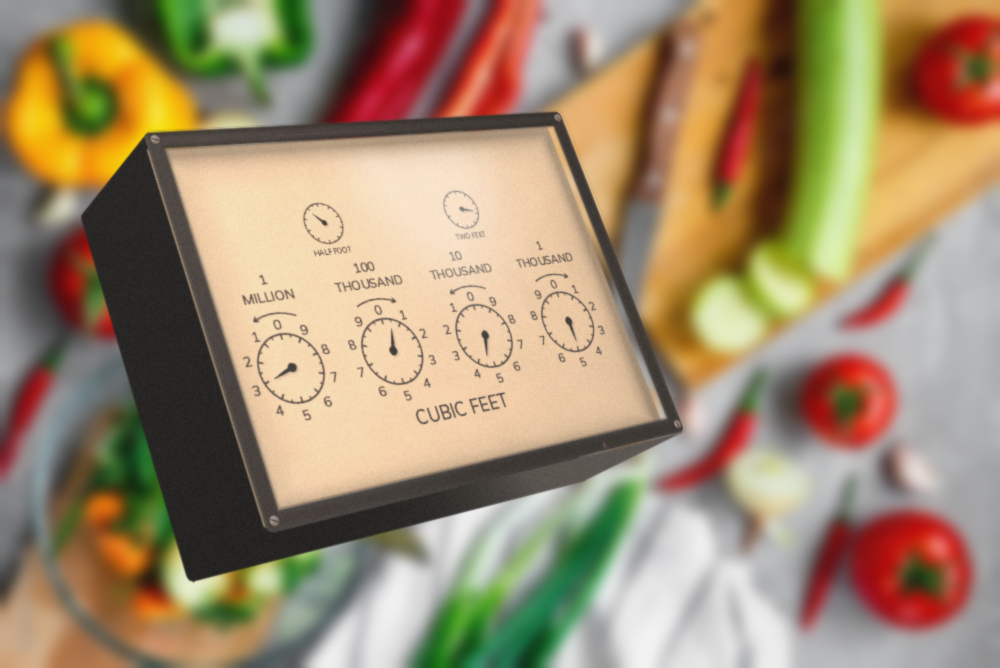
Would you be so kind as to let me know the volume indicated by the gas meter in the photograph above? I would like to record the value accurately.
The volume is 304500 ft³
